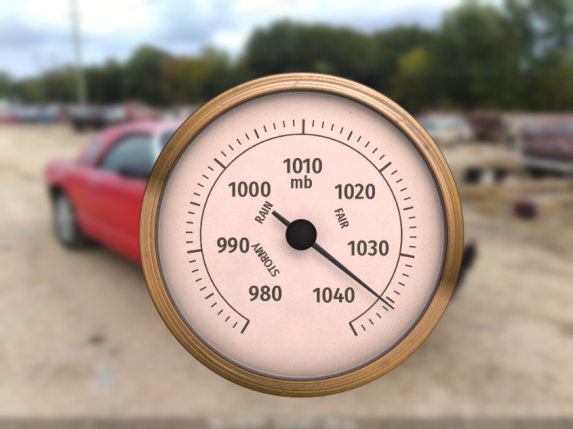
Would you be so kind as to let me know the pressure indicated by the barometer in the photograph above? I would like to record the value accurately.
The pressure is 1035.5 mbar
